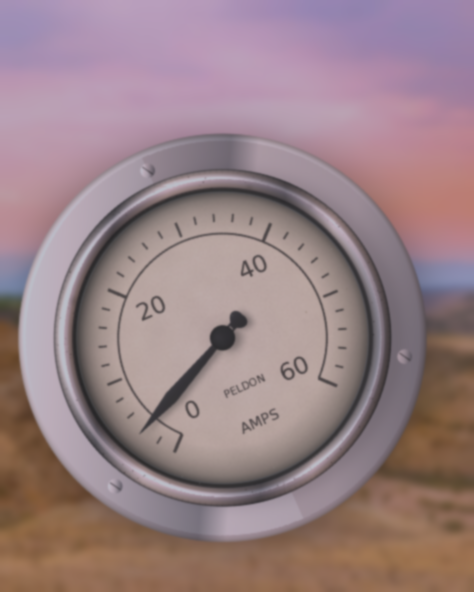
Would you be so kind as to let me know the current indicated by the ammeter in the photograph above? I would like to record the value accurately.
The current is 4 A
